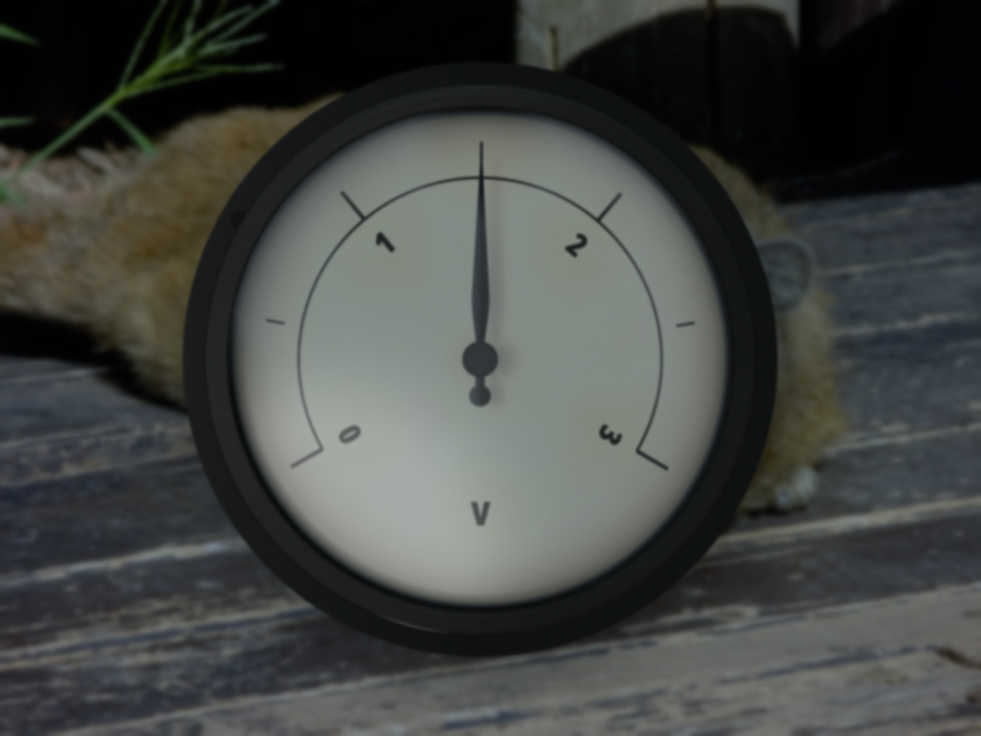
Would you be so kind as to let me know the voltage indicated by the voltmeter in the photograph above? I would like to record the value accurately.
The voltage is 1.5 V
